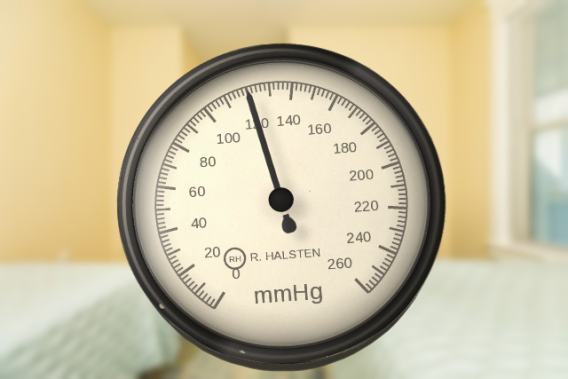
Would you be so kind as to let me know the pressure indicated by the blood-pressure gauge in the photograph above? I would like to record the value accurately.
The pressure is 120 mmHg
